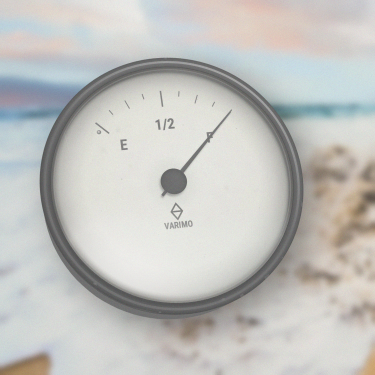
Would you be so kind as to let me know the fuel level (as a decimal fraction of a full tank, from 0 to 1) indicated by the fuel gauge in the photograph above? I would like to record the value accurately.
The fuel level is 1
